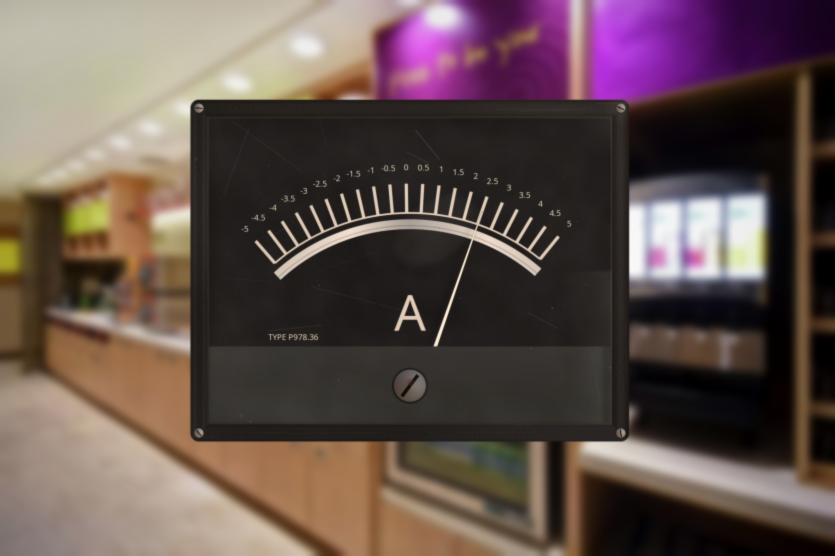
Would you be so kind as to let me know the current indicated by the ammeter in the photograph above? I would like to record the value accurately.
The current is 2.5 A
